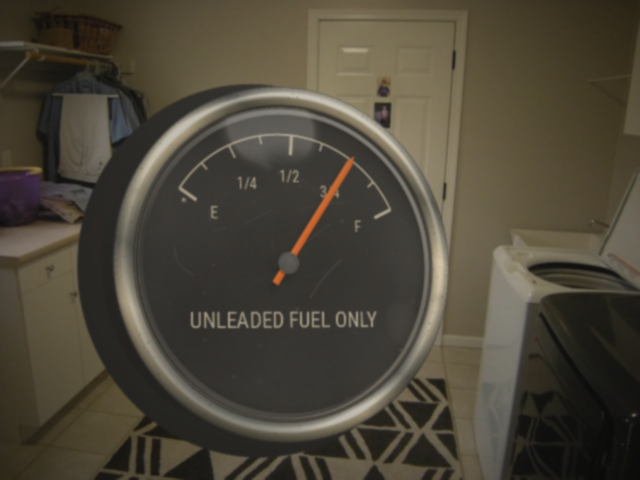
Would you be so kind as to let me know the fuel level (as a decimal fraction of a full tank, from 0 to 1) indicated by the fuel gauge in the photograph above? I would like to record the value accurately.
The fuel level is 0.75
